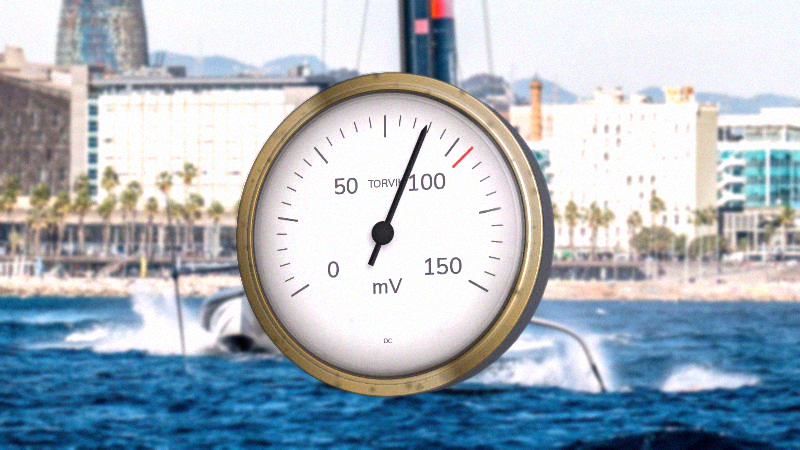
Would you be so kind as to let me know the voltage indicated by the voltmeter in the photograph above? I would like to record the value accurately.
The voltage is 90 mV
